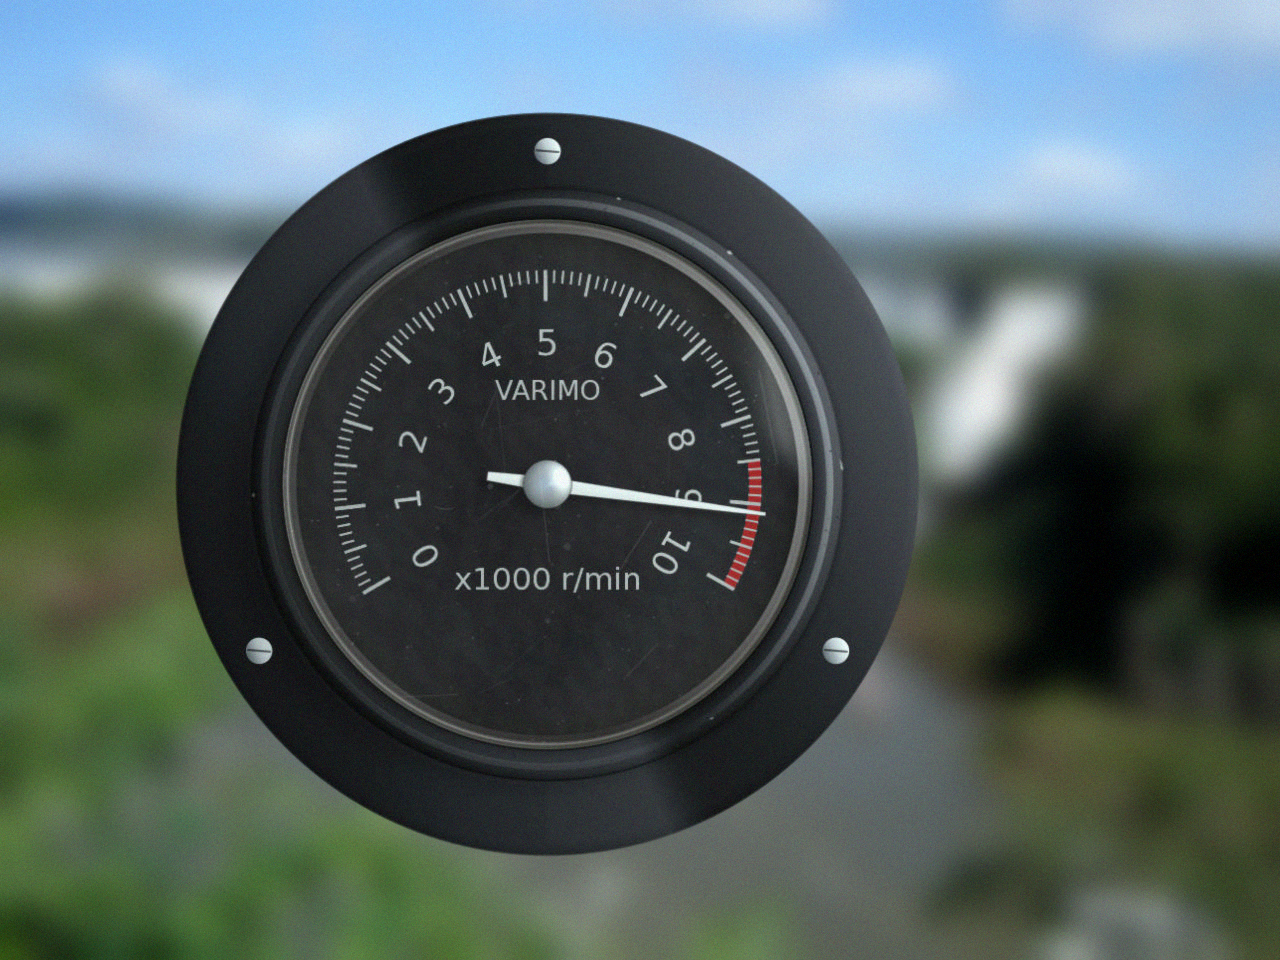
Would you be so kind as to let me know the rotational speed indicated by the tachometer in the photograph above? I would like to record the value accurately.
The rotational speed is 9100 rpm
